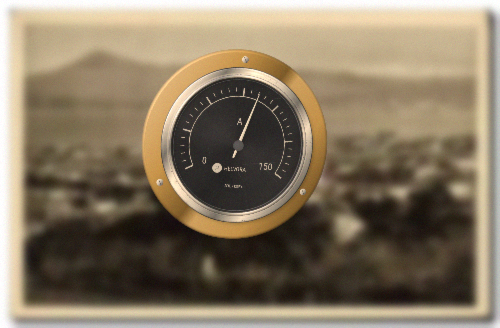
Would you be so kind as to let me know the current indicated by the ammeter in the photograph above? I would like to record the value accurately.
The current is 85 A
